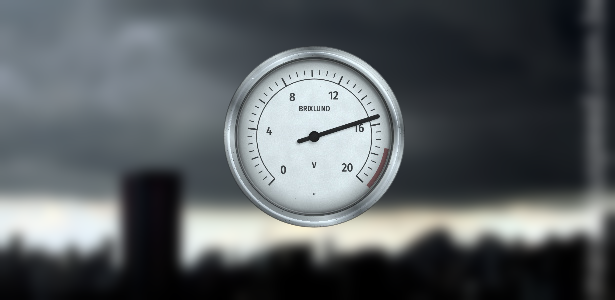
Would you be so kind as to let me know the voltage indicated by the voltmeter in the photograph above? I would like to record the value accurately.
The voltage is 15.5 V
